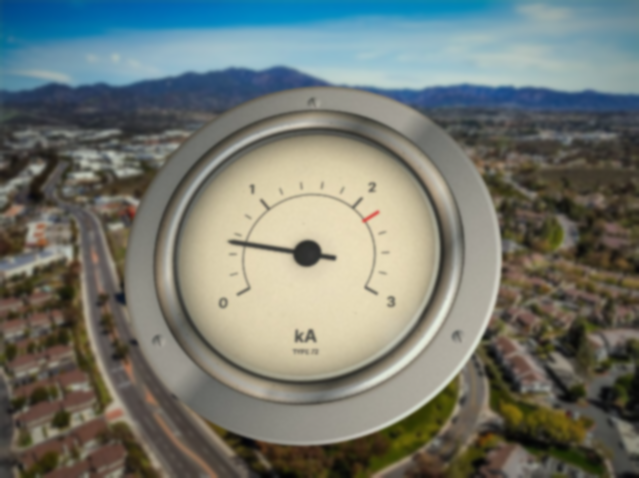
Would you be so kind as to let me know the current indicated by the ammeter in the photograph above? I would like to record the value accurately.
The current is 0.5 kA
